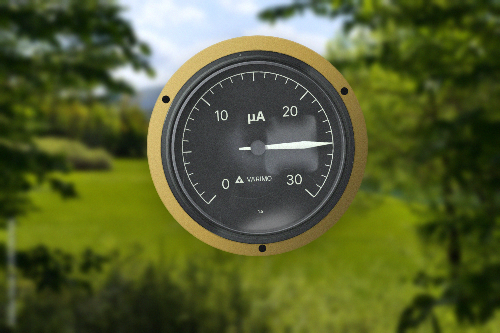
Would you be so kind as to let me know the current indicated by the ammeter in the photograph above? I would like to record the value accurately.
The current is 25 µA
